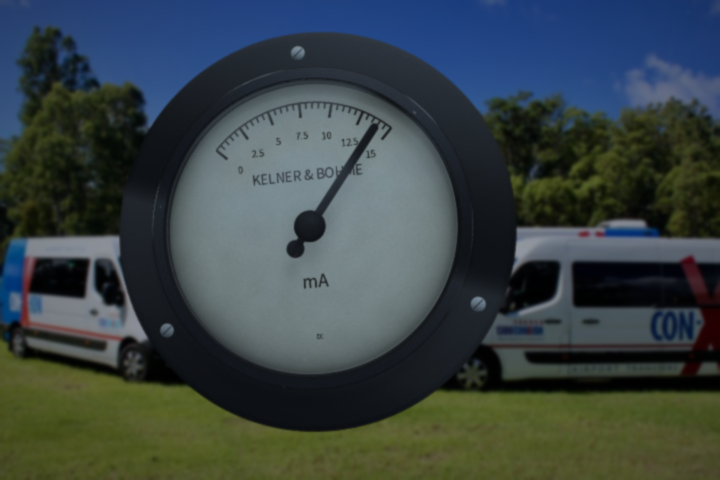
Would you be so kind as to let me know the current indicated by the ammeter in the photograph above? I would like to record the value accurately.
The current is 14 mA
